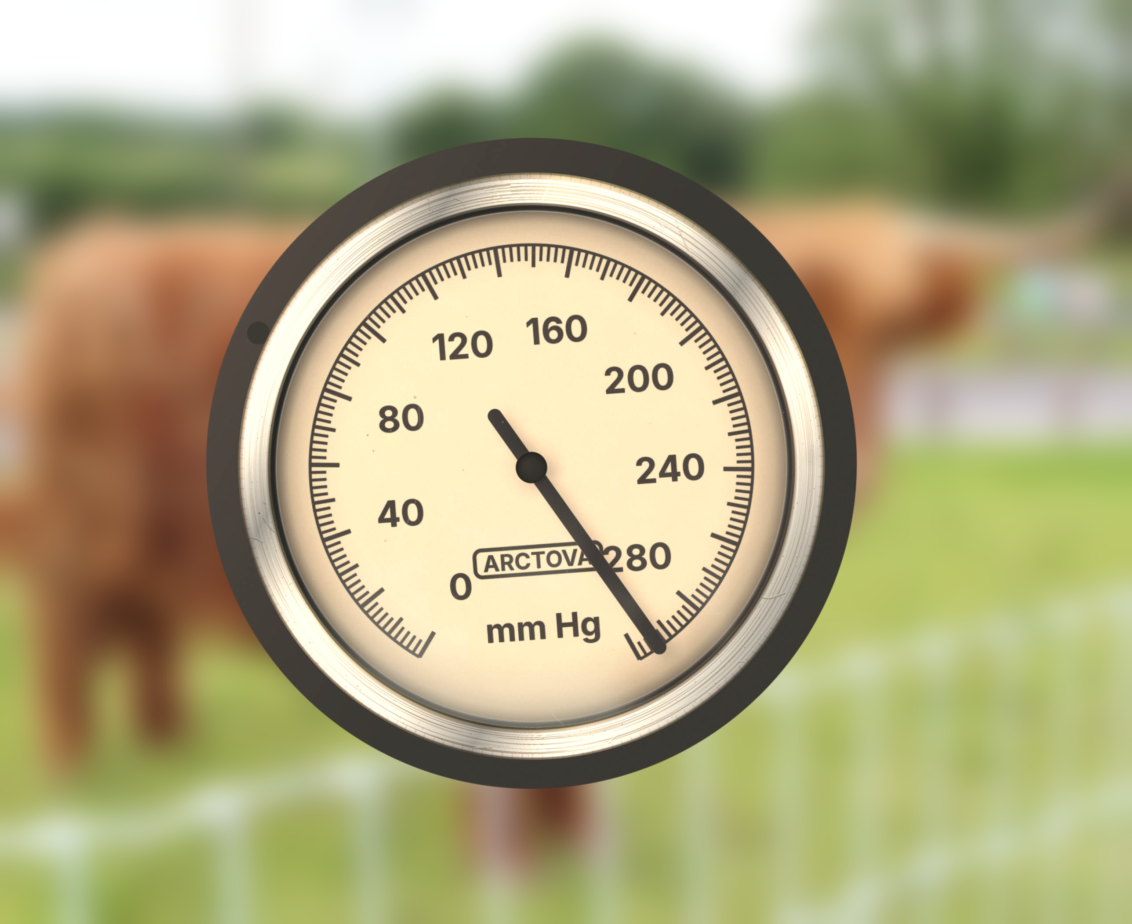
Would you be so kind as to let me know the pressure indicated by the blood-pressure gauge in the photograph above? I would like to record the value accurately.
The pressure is 294 mmHg
